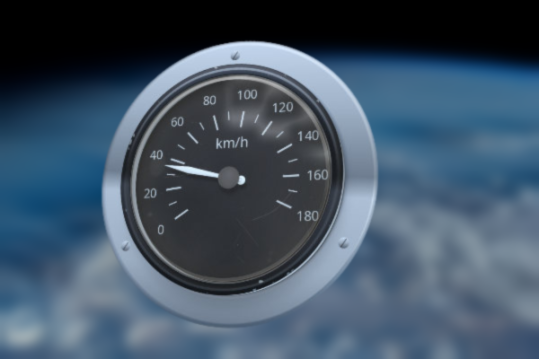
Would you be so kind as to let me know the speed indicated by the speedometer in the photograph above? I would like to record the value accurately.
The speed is 35 km/h
